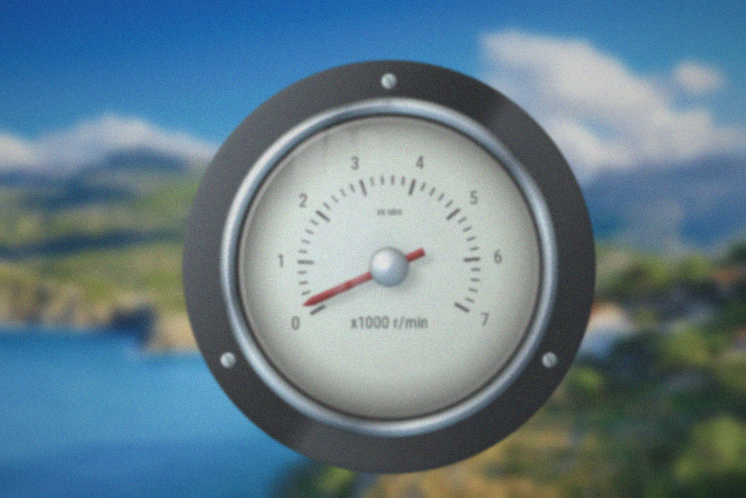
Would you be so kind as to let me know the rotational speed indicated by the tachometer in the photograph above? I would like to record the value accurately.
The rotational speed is 200 rpm
